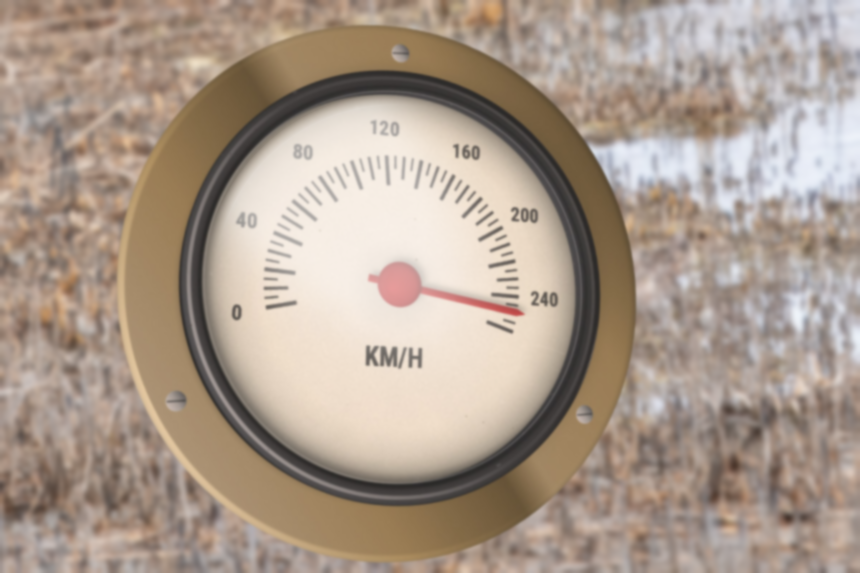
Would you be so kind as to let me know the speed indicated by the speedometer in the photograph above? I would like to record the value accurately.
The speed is 250 km/h
